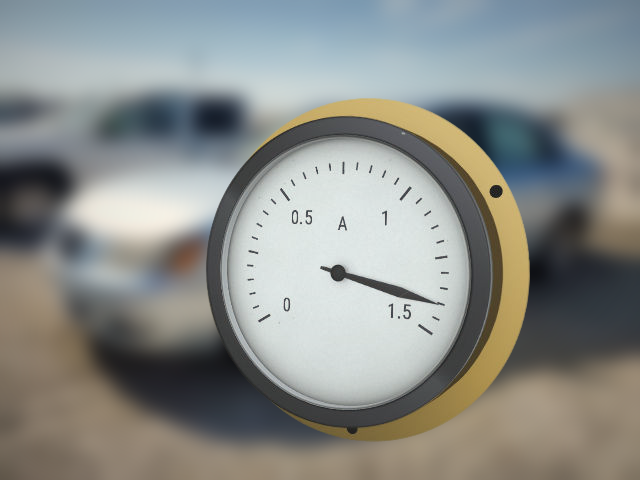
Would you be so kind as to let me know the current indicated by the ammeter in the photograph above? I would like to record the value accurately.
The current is 1.4 A
